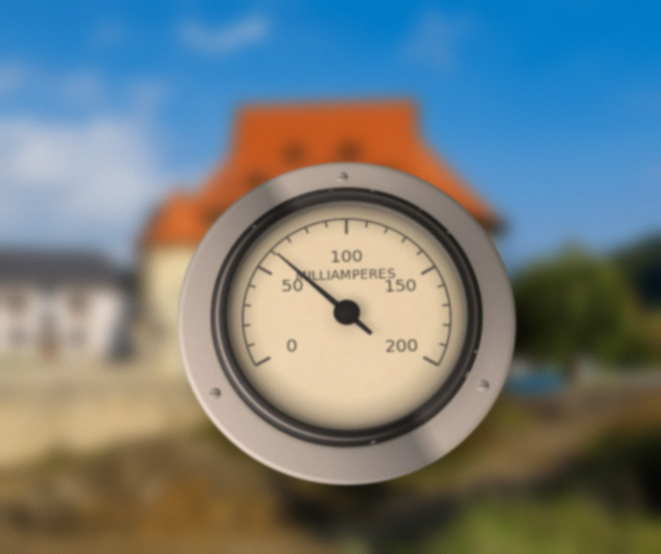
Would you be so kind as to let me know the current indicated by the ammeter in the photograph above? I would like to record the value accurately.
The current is 60 mA
